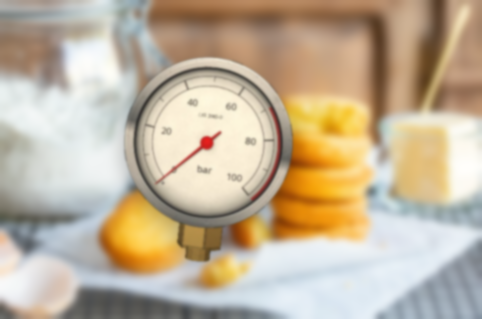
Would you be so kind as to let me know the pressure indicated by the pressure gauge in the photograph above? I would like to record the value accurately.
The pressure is 0 bar
